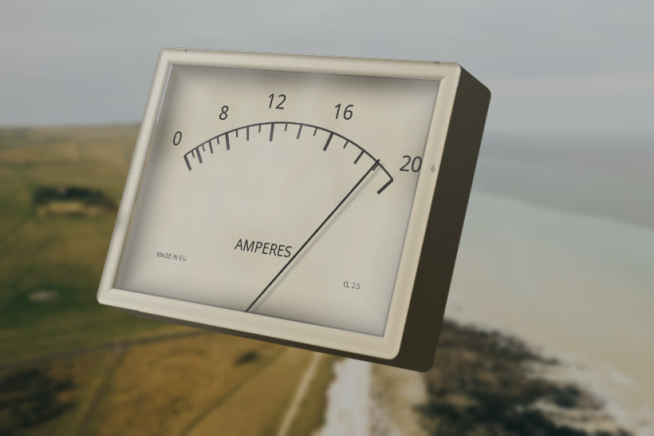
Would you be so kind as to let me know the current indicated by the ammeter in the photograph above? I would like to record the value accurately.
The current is 19 A
